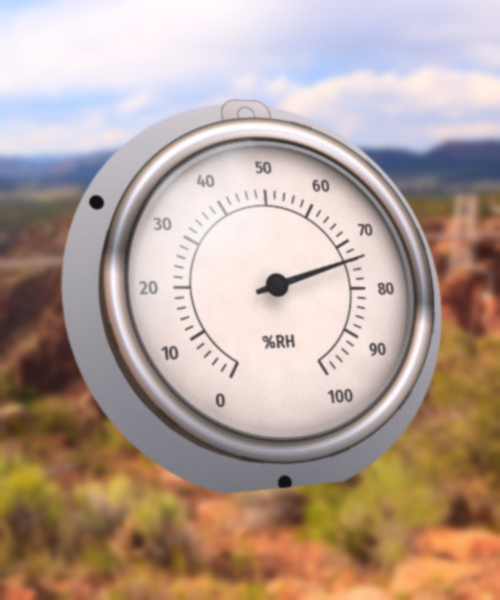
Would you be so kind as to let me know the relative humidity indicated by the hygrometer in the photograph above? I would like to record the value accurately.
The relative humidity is 74 %
